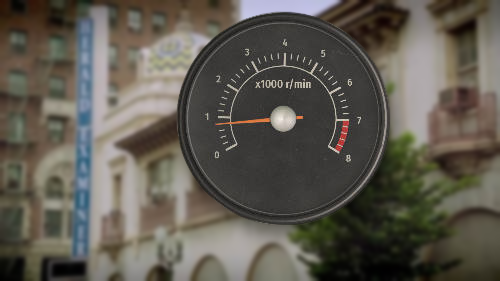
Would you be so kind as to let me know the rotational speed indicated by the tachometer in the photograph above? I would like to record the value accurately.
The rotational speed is 800 rpm
